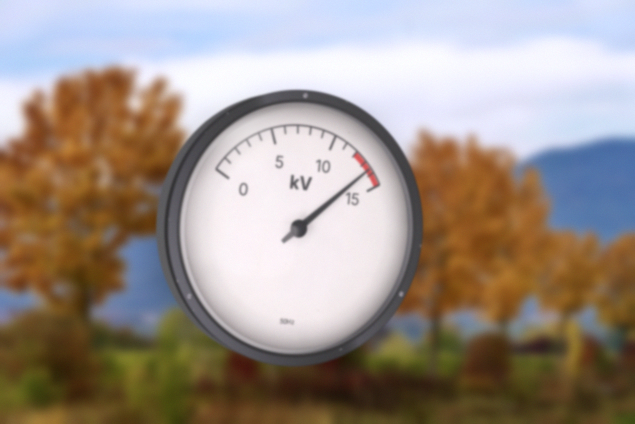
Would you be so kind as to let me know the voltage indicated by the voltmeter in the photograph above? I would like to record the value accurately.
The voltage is 13.5 kV
